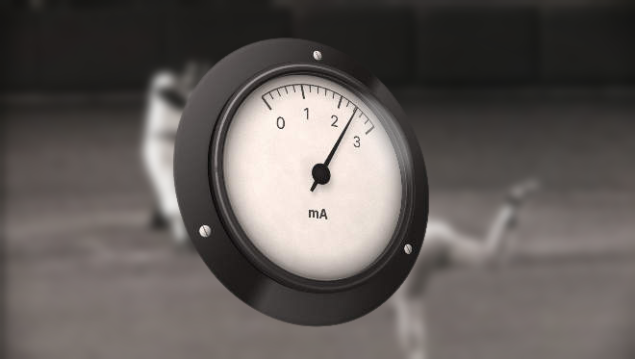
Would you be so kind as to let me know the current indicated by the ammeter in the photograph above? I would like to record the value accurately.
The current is 2.4 mA
